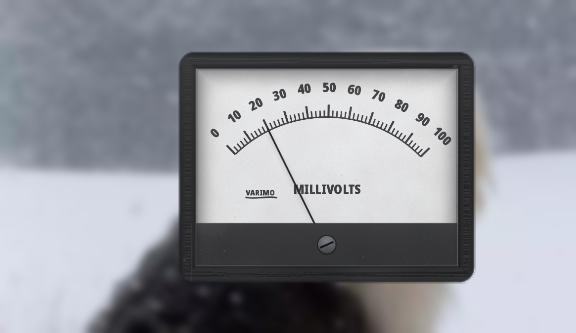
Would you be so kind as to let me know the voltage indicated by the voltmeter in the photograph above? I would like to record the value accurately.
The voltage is 20 mV
